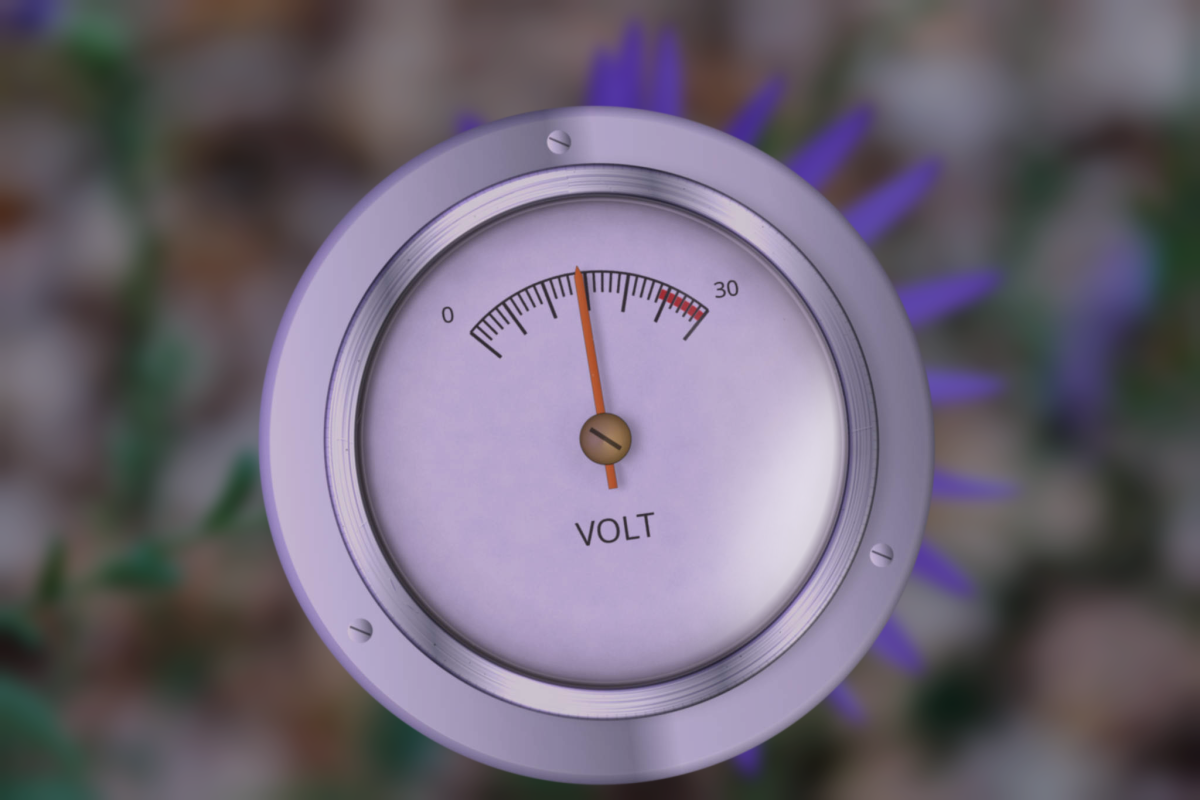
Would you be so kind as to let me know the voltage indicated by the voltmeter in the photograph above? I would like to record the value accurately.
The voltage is 14 V
